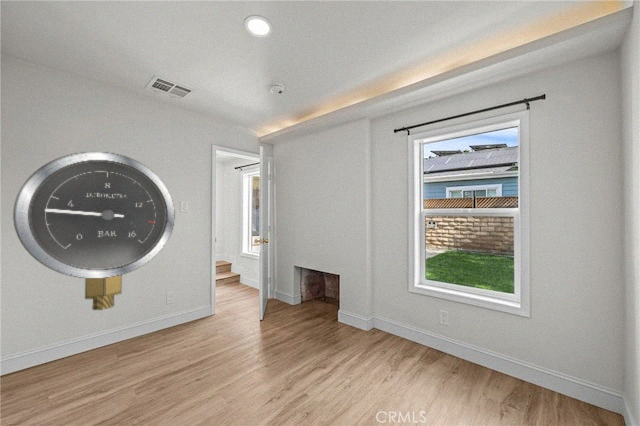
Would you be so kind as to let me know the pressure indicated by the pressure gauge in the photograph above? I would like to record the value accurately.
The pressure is 3 bar
